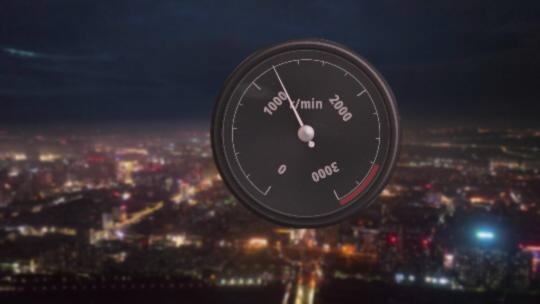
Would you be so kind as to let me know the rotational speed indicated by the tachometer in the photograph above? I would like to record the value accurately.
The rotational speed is 1200 rpm
